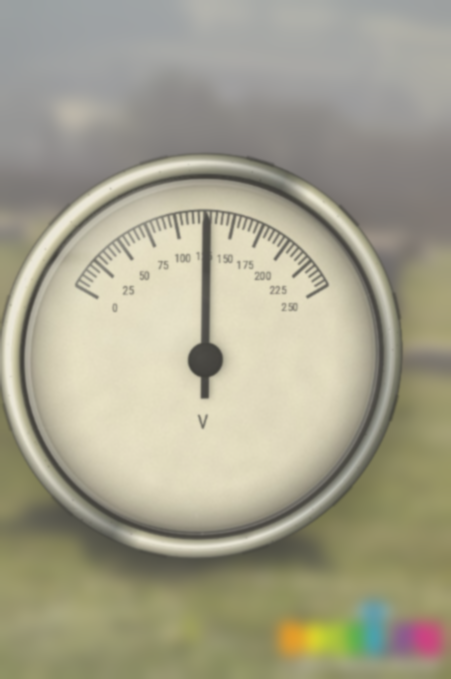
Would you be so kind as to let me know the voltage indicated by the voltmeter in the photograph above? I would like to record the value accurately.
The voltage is 125 V
